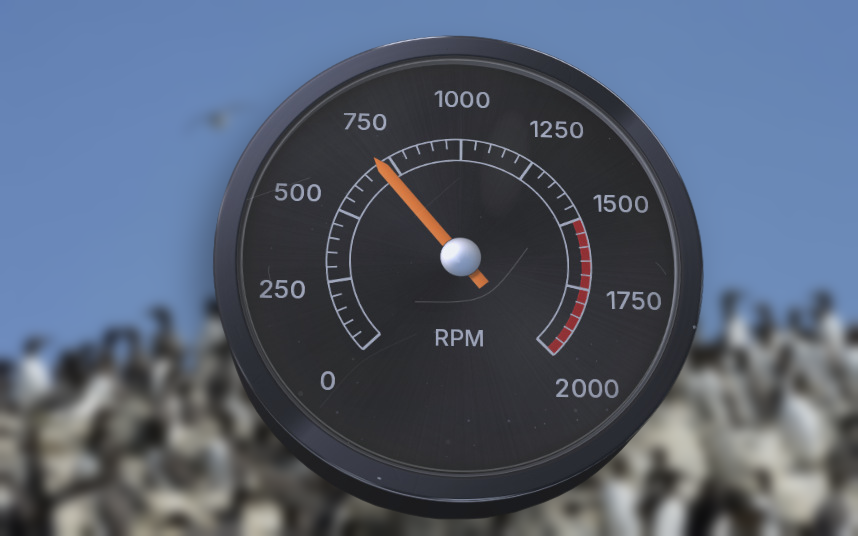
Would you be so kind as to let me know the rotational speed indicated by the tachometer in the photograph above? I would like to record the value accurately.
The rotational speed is 700 rpm
